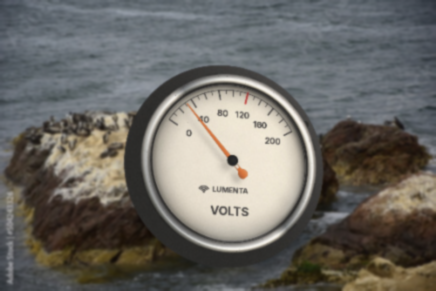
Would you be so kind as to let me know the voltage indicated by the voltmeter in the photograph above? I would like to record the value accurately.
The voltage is 30 V
